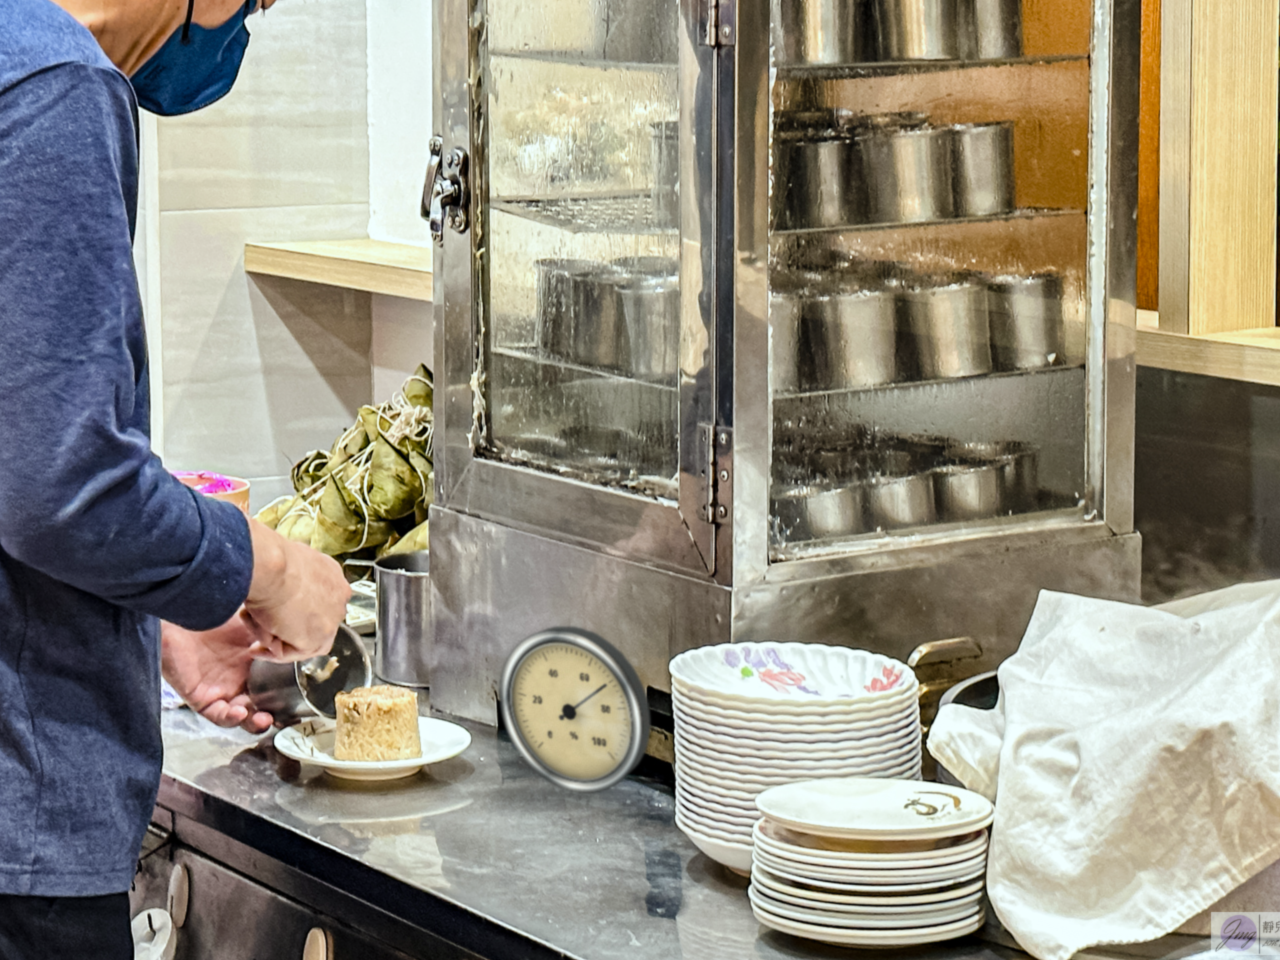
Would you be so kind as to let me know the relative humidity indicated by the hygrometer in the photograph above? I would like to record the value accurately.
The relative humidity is 70 %
